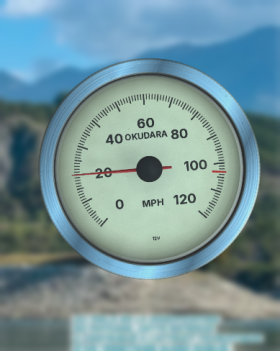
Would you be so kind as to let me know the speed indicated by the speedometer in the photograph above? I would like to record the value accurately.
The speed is 20 mph
